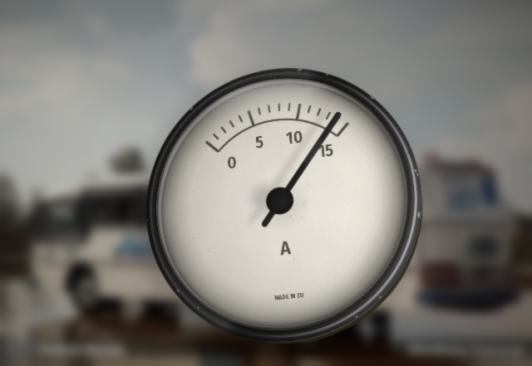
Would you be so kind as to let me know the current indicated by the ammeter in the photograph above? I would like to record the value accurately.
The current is 14 A
